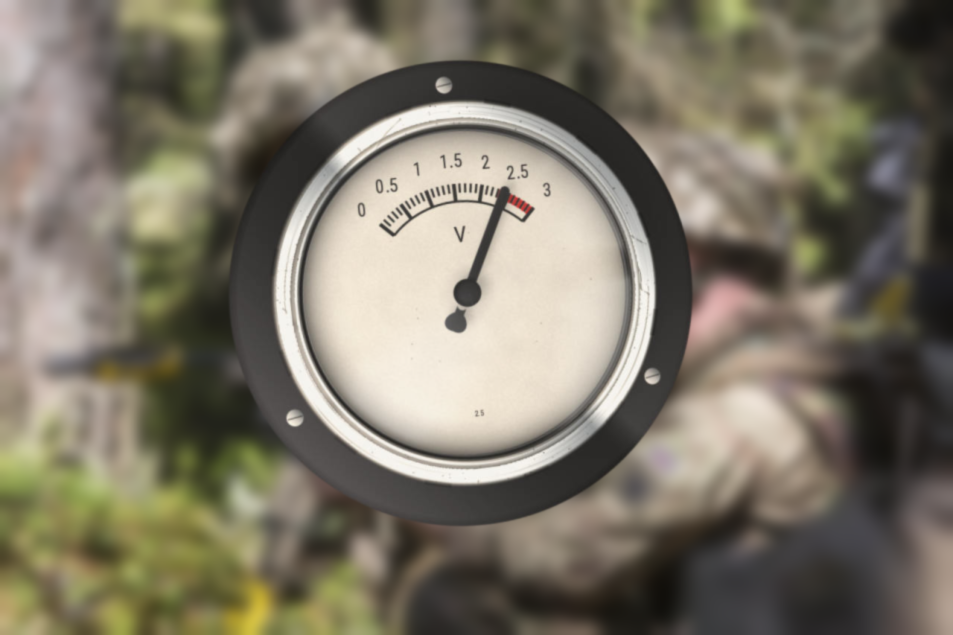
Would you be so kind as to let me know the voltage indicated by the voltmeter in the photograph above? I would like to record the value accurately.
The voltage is 2.4 V
